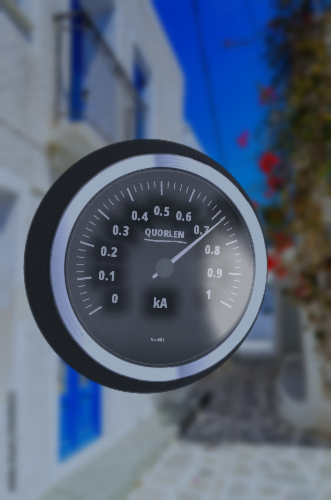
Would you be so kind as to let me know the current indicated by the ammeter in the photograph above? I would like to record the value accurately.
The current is 0.72 kA
